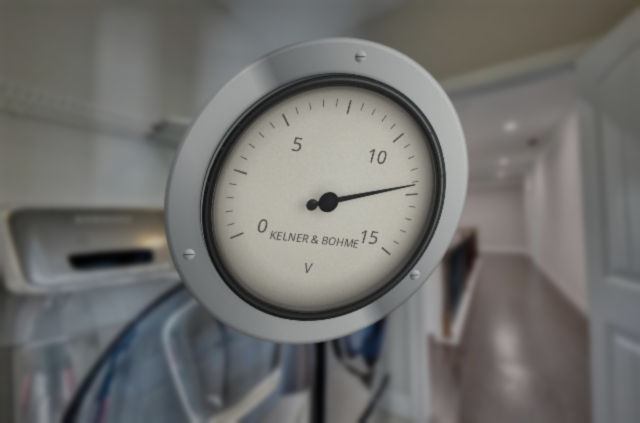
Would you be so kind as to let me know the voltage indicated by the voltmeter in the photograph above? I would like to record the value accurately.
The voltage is 12 V
